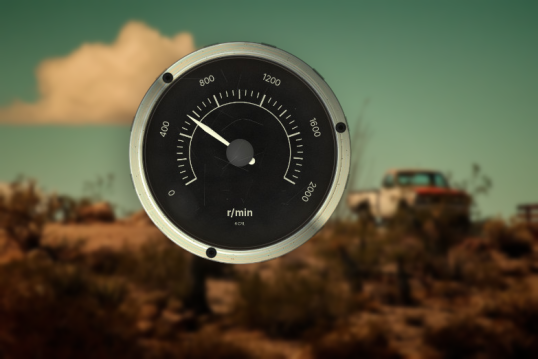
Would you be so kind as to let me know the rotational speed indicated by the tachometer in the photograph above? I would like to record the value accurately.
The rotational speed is 550 rpm
